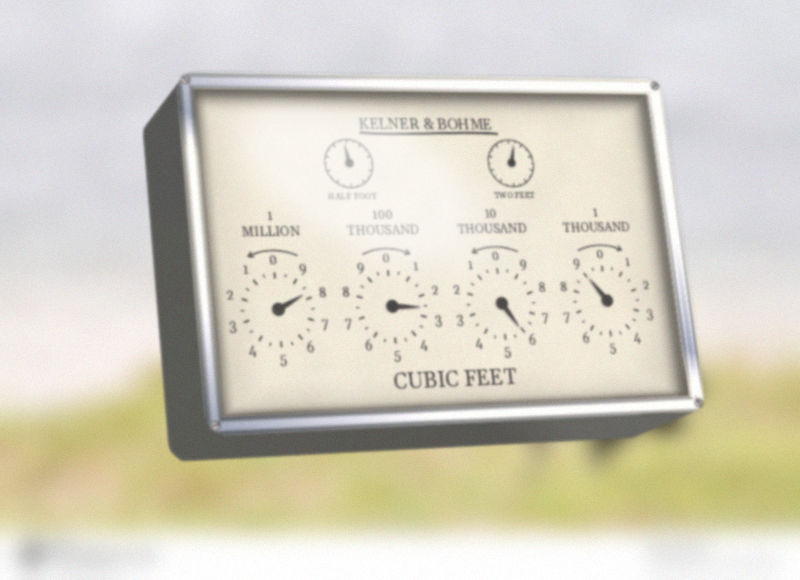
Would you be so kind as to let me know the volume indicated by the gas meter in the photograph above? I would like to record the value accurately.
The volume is 825900 ft³
